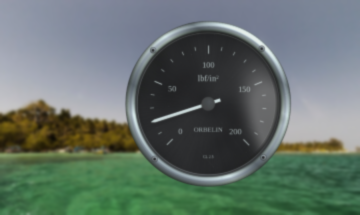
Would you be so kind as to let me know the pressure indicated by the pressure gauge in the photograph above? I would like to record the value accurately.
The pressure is 20 psi
